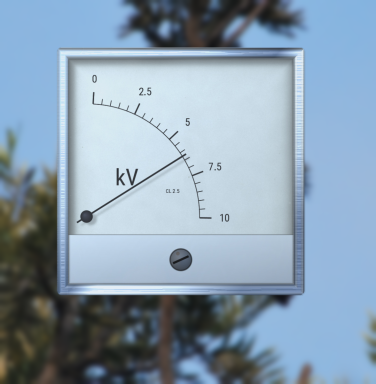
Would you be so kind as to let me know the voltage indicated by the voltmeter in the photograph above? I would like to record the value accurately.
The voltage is 6.25 kV
